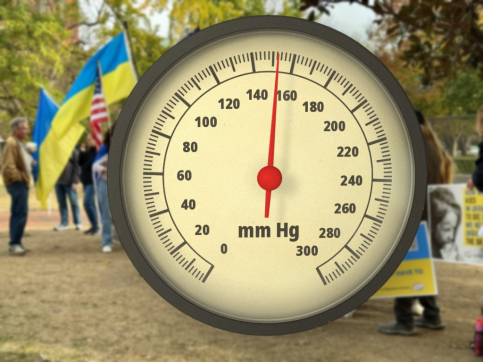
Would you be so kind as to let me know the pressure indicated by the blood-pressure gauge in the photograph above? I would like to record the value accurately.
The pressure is 152 mmHg
